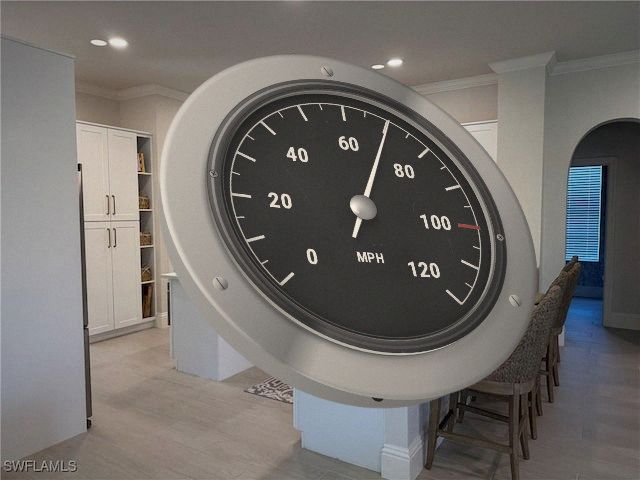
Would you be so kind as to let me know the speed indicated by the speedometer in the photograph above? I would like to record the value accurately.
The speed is 70 mph
